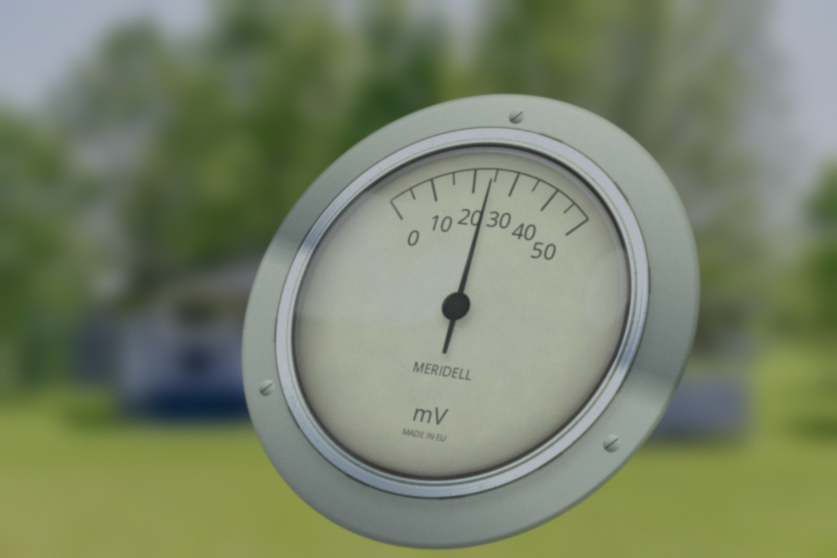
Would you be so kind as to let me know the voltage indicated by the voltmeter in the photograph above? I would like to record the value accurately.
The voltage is 25 mV
